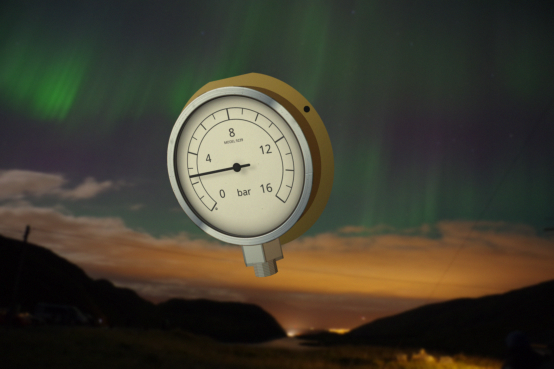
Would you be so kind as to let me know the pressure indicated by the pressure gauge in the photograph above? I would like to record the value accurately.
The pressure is 2.5 bar
